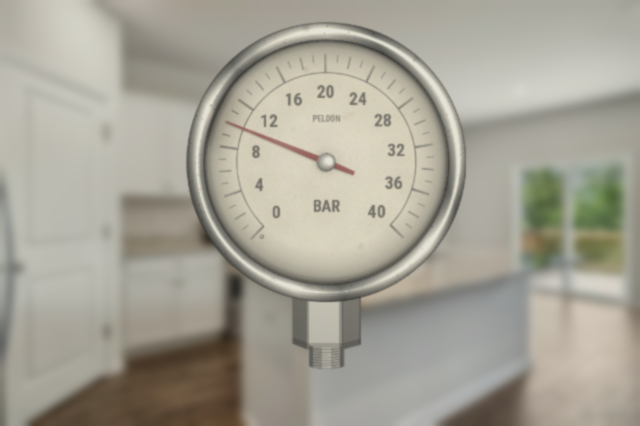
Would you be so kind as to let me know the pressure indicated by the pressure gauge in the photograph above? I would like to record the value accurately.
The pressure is 10 bar
